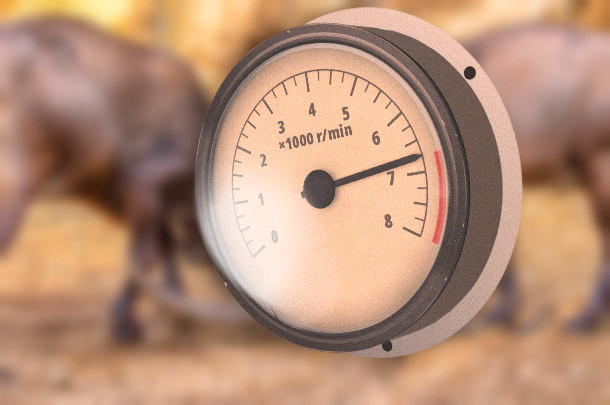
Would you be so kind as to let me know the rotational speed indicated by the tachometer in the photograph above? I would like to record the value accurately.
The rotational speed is 6750 rpm
